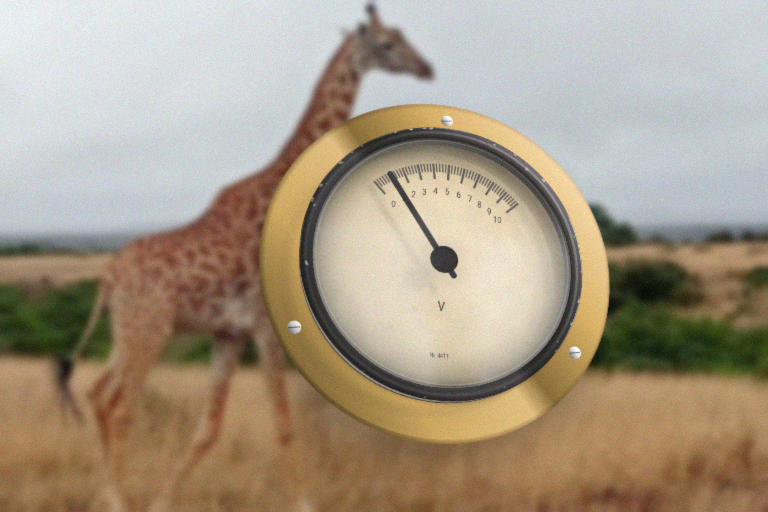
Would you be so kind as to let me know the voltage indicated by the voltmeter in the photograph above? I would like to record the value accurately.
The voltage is 1 V
